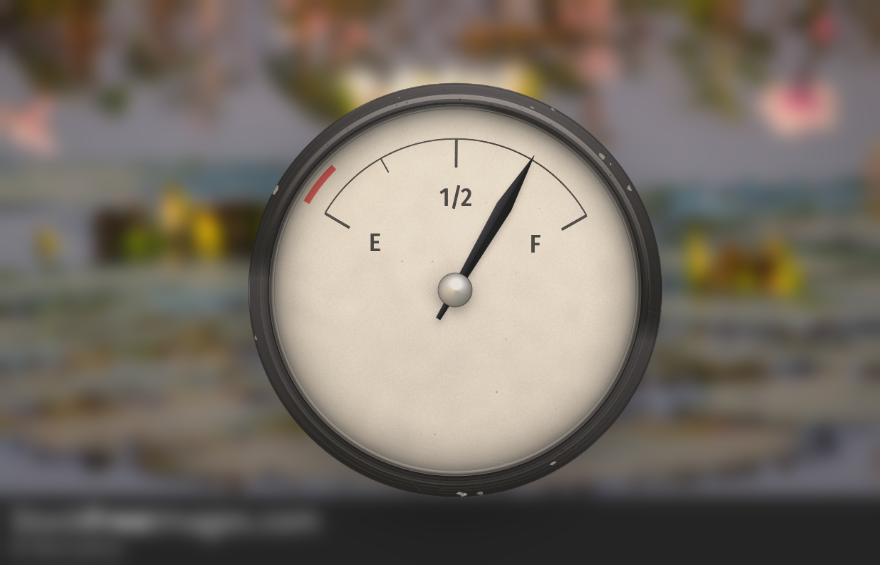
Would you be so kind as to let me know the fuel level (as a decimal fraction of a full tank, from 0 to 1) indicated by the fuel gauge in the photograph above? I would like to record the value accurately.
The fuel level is 0.75
